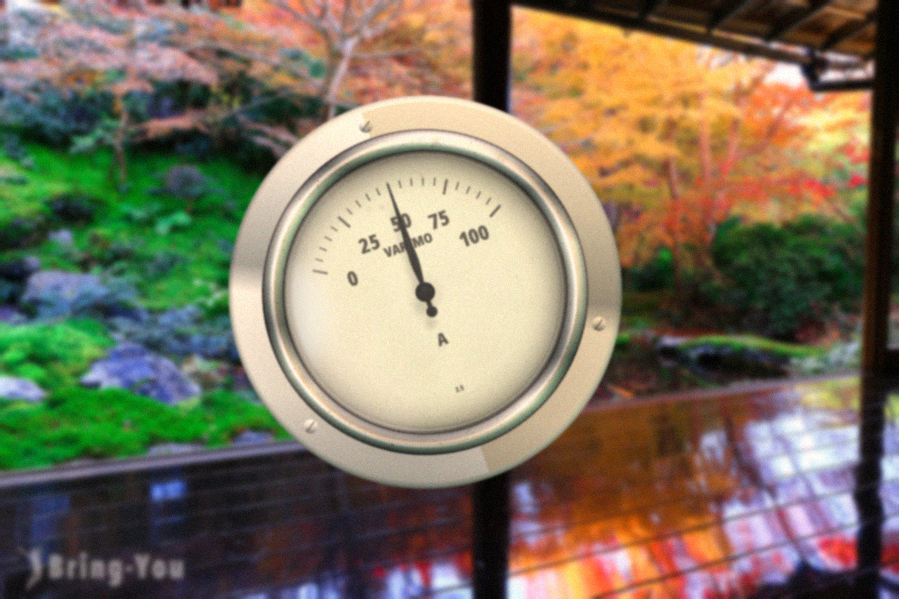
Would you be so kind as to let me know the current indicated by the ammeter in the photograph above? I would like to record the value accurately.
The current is 50 A
